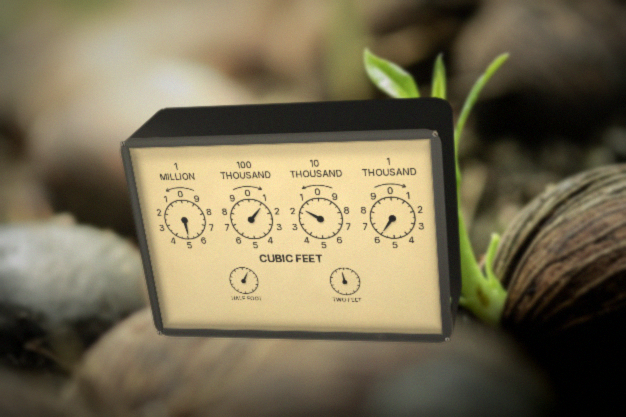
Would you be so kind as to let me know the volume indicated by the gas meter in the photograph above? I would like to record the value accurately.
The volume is 511600 ft³
